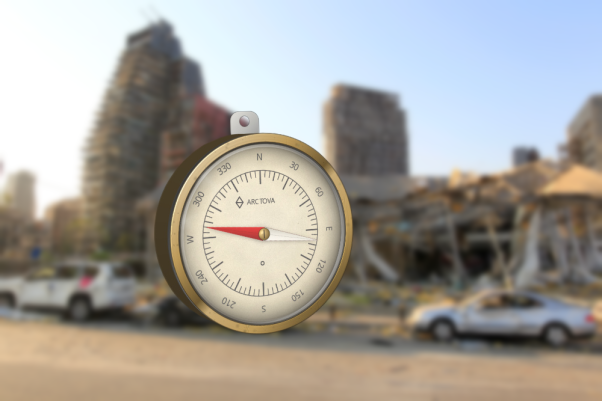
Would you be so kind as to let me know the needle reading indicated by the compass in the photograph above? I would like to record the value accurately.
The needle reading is 280 °
